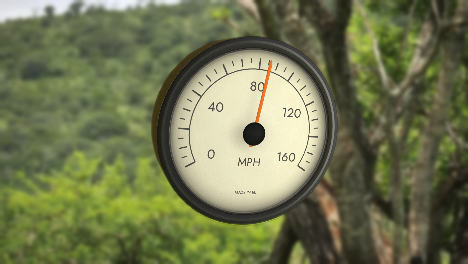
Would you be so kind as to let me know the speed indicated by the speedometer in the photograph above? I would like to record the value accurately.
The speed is 85 mph
